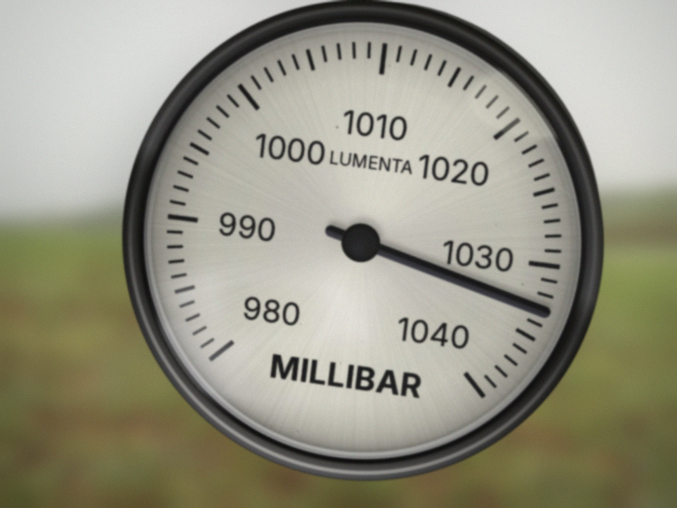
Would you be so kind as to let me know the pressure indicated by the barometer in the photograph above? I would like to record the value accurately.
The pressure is 1033 mbar
